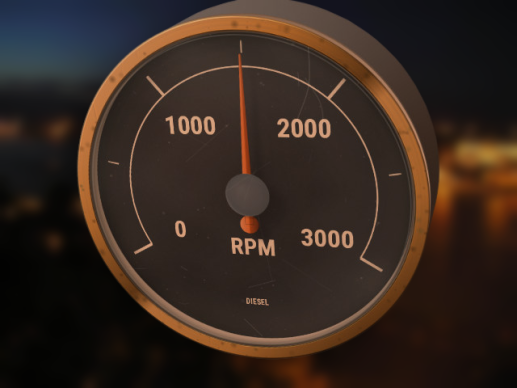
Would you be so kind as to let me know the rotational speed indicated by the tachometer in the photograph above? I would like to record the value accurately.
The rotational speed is 1500 rpm
